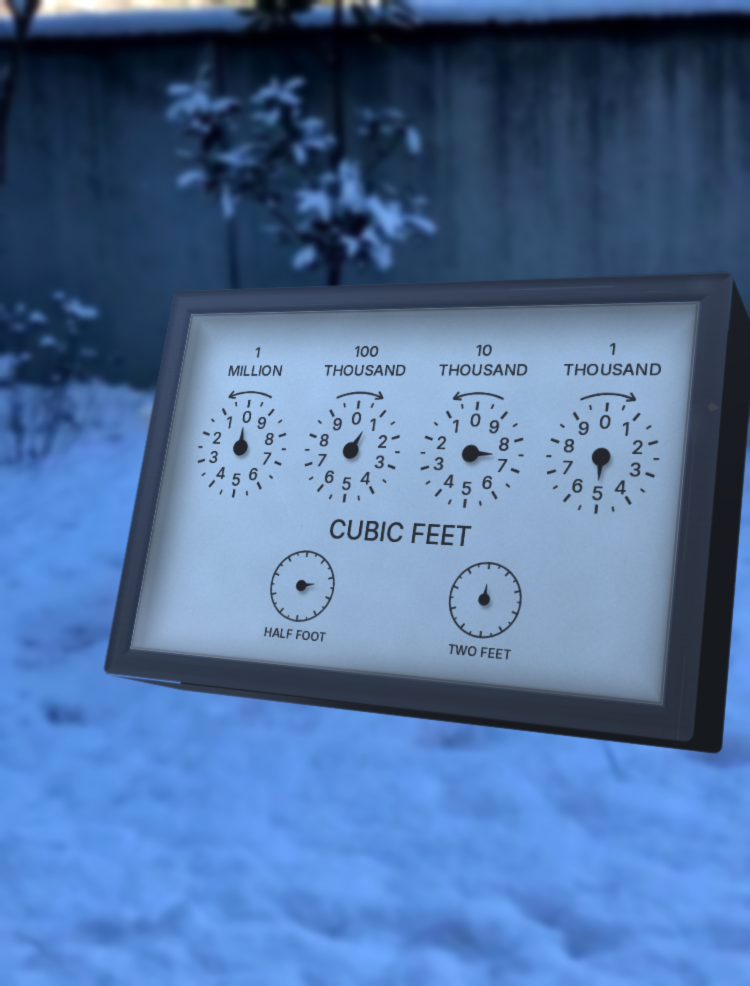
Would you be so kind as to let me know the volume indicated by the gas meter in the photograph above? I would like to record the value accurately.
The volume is 7500 ft³
